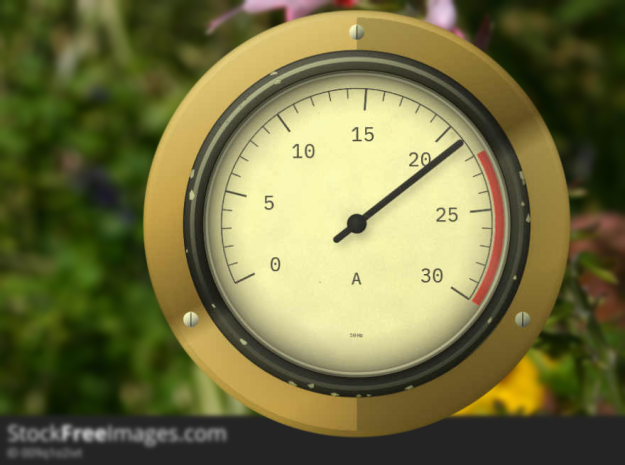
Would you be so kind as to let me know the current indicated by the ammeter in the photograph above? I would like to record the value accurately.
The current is 21 A
